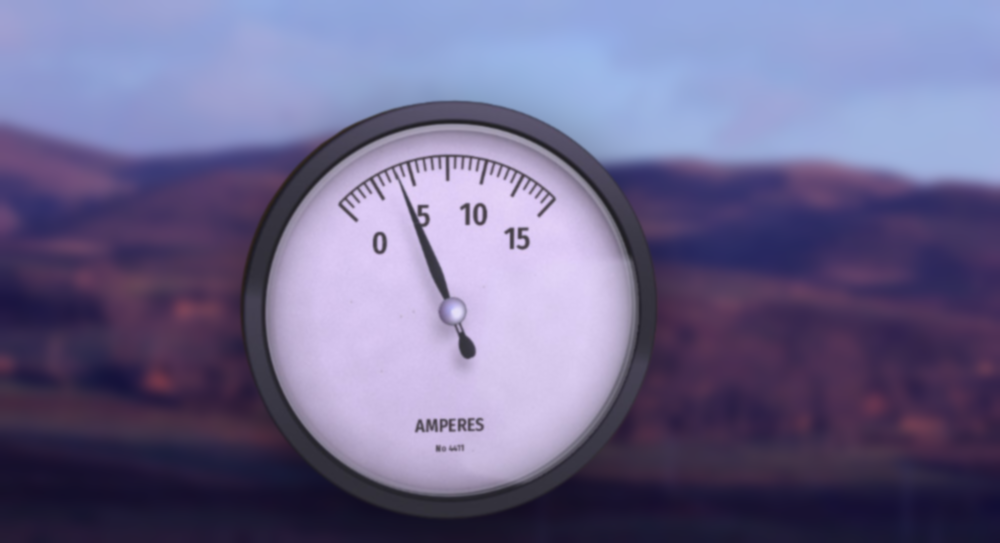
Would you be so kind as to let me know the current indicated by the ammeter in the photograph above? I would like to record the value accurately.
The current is 4 A
